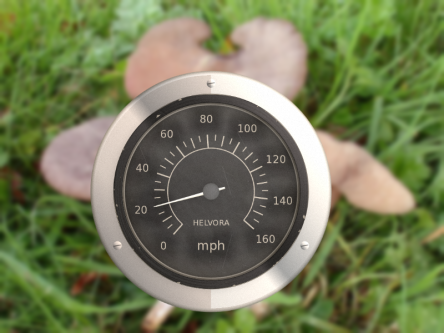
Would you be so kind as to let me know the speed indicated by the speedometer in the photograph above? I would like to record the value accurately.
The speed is 20 mph
